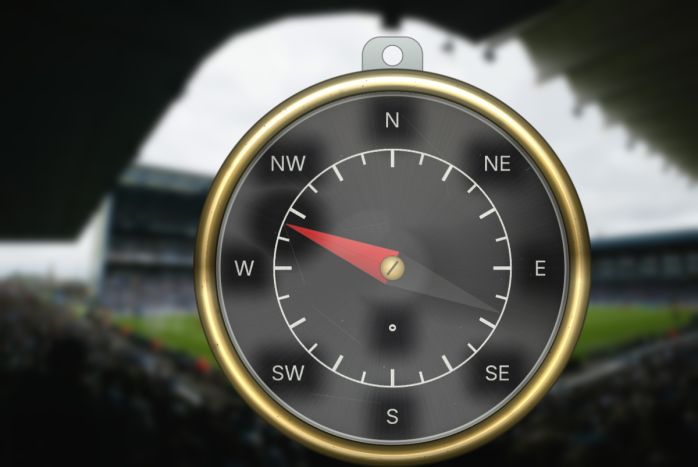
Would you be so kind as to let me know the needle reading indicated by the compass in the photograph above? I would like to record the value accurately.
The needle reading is 292.5 °
